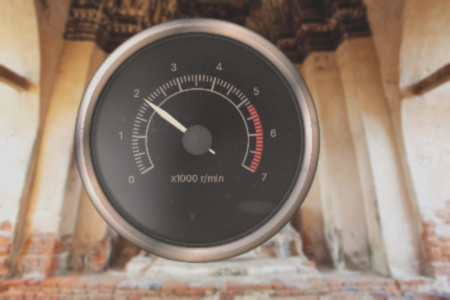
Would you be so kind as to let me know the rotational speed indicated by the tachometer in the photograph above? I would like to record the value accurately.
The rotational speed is 2000 rpm
